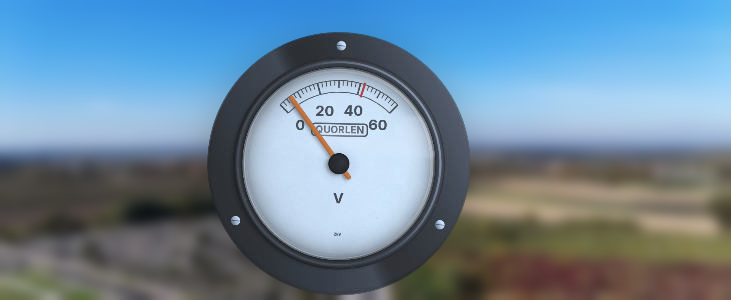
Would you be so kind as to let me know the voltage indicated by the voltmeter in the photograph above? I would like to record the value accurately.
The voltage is 6 V
